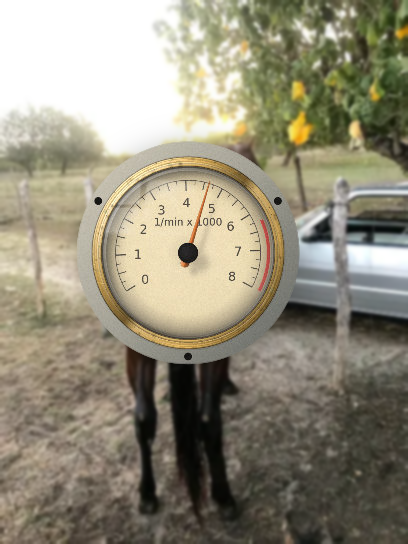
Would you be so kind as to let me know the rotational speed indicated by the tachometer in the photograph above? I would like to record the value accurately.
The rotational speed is 4625 rpm
